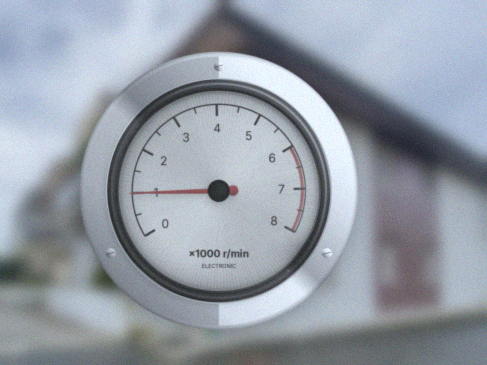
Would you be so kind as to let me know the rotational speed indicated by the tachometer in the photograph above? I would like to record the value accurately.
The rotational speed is 1000 rpm
